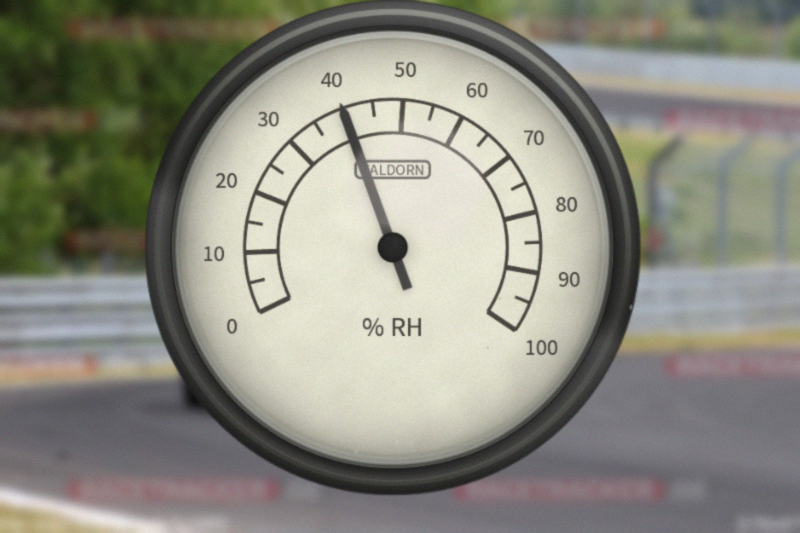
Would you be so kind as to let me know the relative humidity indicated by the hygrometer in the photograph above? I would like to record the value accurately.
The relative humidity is 40 %
